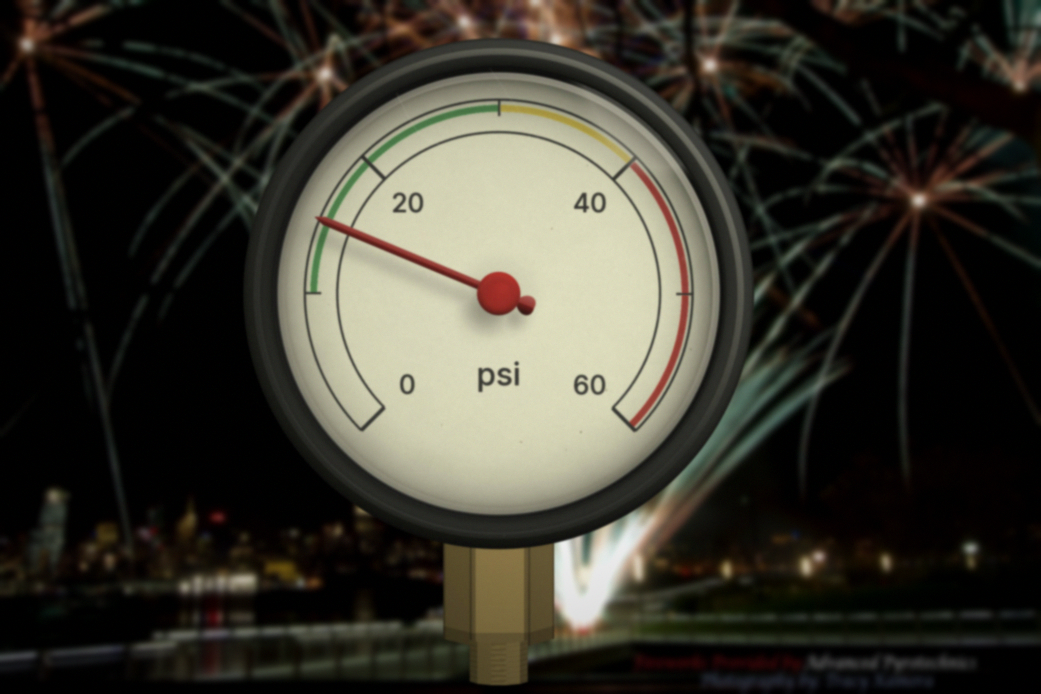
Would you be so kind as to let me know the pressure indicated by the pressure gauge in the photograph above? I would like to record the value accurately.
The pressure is 15 psi
